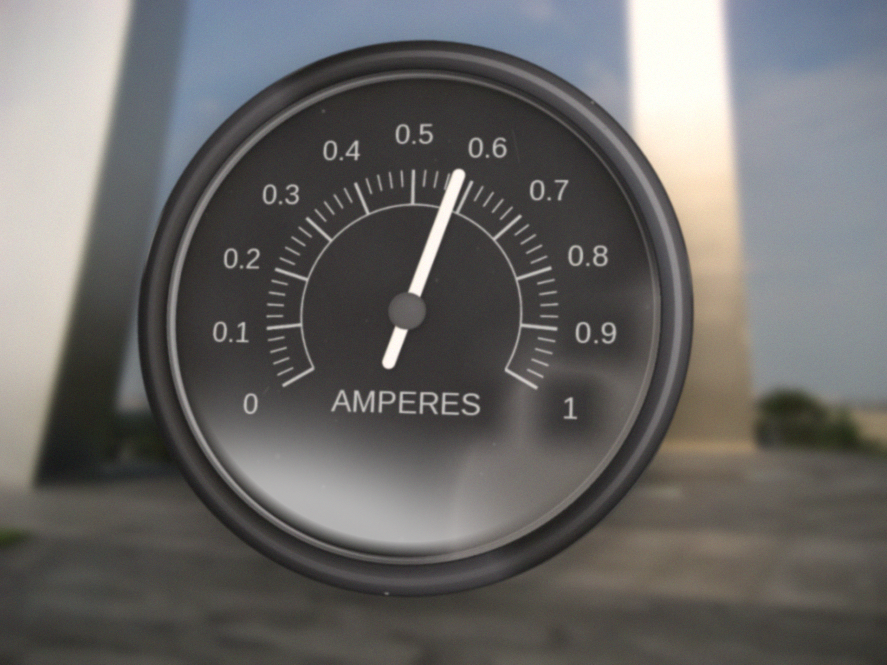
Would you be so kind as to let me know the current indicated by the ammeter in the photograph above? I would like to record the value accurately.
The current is 0.58 A
